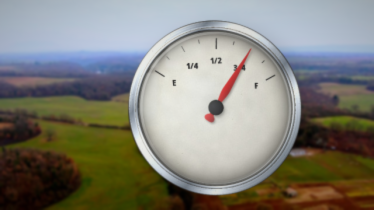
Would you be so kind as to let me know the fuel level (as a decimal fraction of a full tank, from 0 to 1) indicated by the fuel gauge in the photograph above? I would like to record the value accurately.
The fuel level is 0.75
